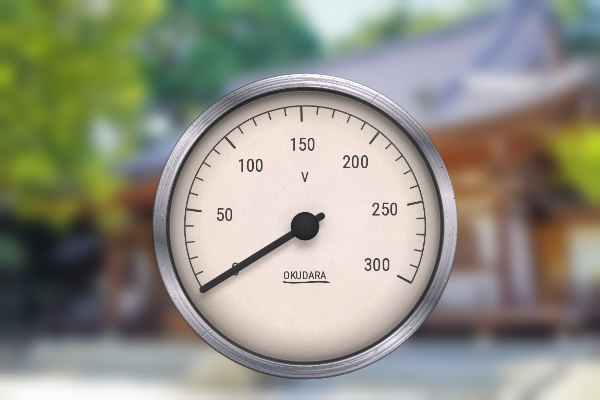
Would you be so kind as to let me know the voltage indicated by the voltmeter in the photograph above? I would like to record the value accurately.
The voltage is 0 V
